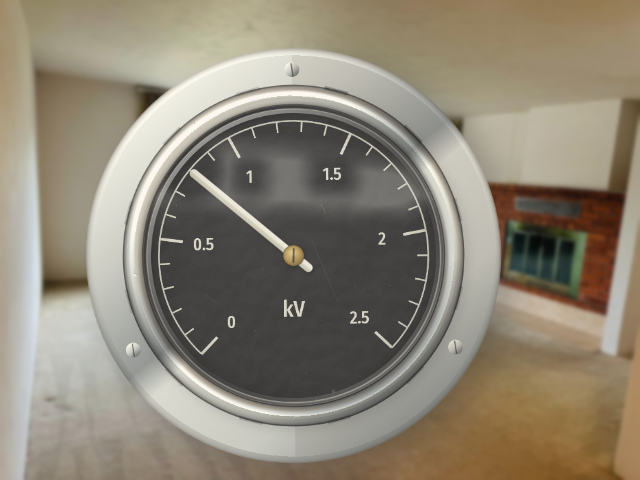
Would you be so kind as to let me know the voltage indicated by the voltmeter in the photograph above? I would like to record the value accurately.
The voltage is 0.8 kV
